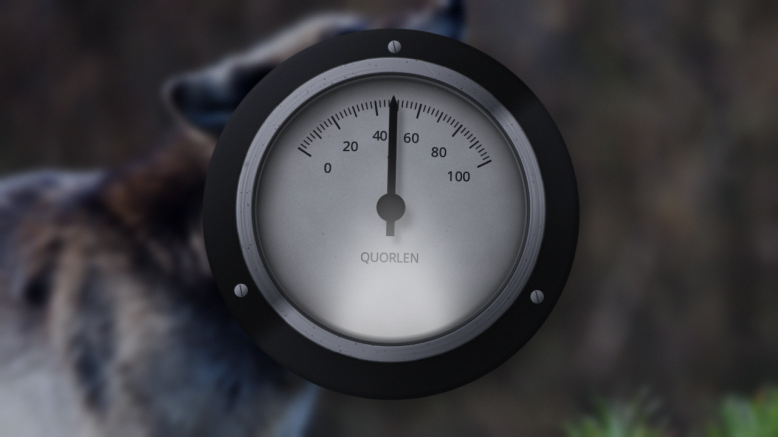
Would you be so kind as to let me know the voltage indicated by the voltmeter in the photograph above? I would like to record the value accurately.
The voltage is 48 V
